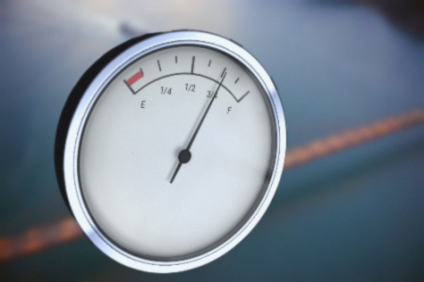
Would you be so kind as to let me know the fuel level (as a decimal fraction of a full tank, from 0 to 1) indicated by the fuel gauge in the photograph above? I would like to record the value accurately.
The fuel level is 0.75
